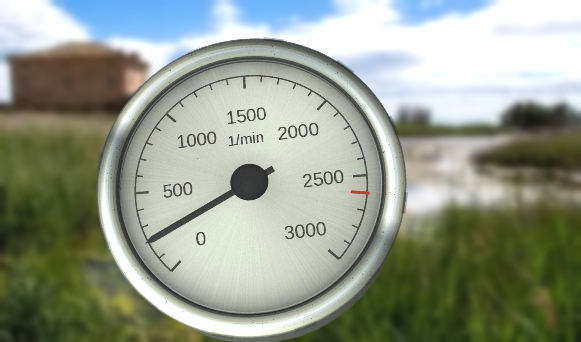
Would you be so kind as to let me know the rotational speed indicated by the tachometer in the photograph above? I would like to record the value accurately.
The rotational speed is 200 rpm
